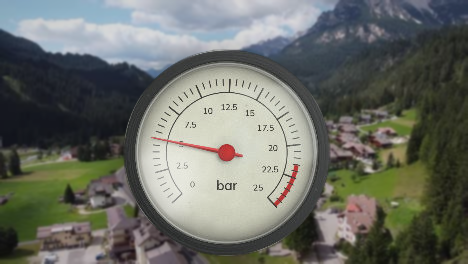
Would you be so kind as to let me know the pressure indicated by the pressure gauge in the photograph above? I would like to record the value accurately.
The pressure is 5 bar
